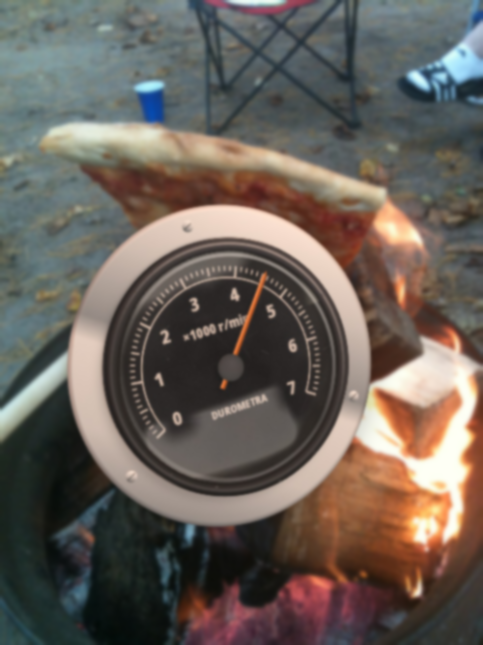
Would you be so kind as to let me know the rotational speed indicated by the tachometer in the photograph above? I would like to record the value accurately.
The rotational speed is 4500 rpm
